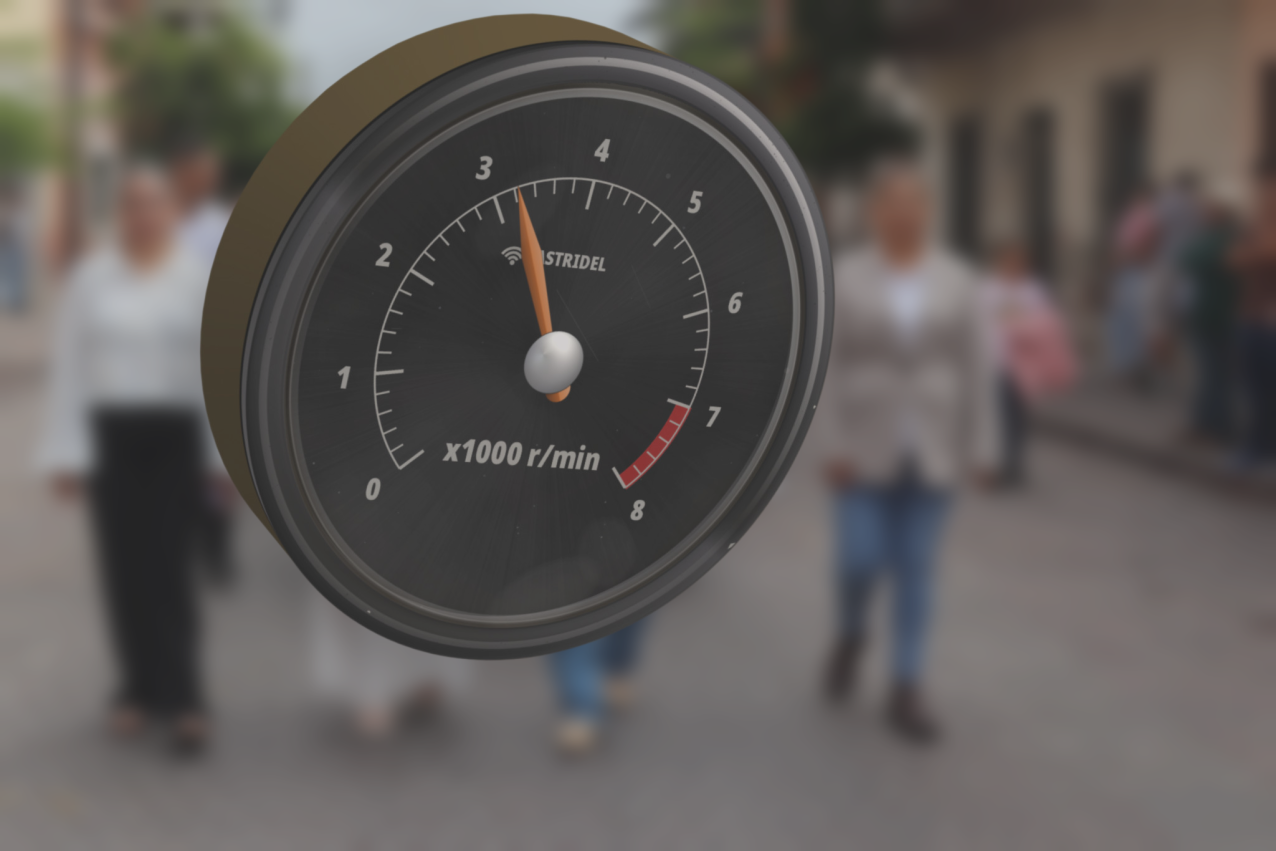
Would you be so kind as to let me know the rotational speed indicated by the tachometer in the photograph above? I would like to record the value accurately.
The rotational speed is 3200 rpm
